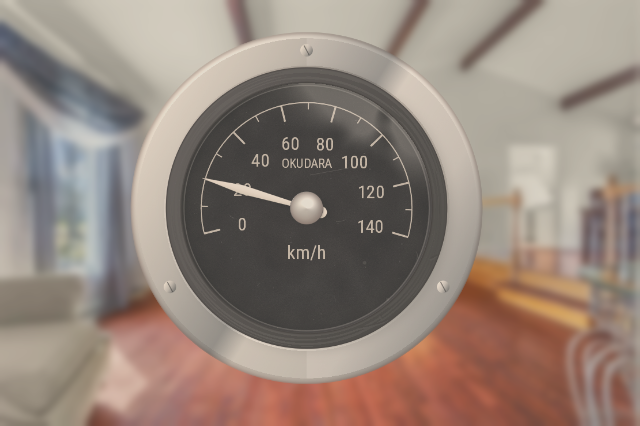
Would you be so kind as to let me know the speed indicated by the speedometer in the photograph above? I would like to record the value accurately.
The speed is 20 km/h
